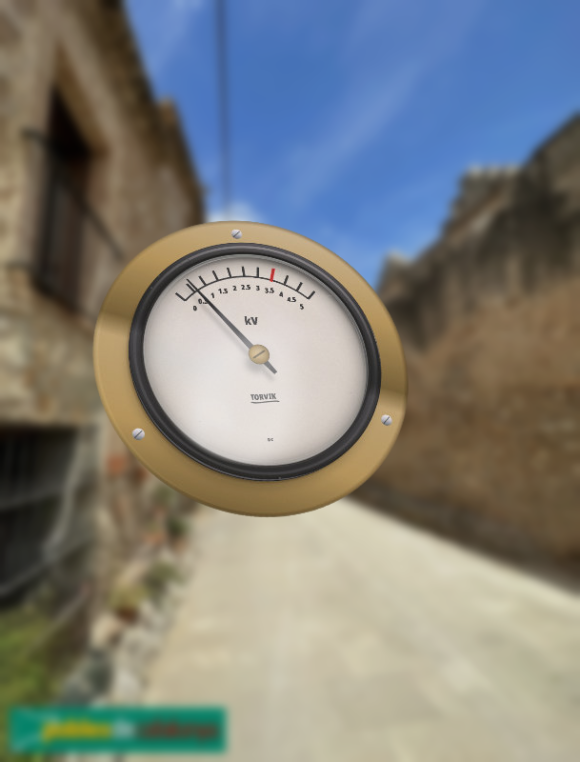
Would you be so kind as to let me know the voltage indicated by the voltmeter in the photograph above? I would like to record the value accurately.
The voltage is 0.5 kV
